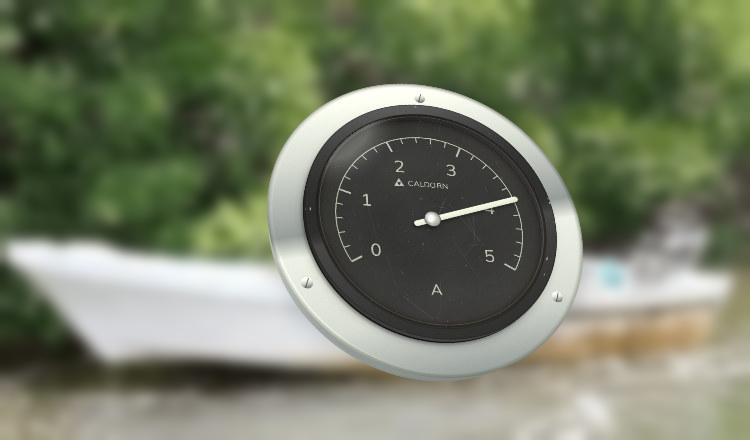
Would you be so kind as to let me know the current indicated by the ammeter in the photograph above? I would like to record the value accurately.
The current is 4 A
